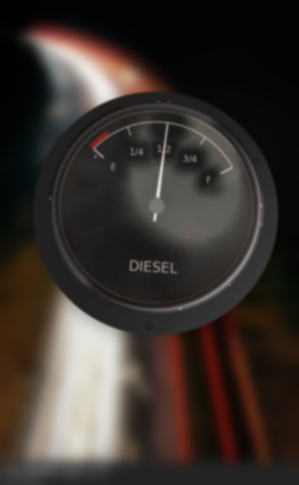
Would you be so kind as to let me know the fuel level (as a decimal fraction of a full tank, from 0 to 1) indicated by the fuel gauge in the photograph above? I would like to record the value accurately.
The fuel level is 0.5
